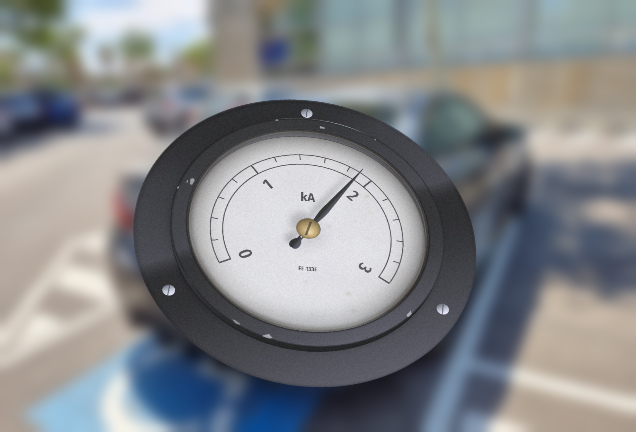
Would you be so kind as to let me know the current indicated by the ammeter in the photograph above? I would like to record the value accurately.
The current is 1.9 kA
